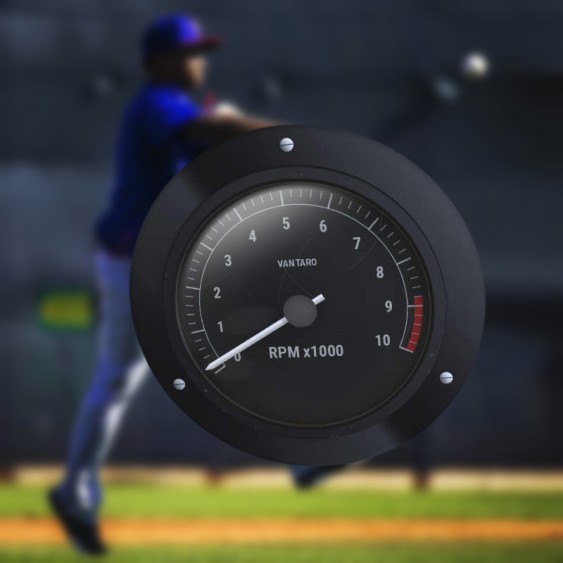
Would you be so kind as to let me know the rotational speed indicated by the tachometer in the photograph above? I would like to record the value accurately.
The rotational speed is 200 rpm
